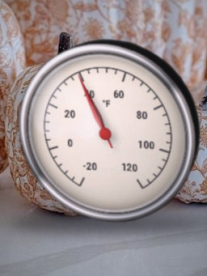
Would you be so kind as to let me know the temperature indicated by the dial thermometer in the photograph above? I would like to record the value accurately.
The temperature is 40 °F
